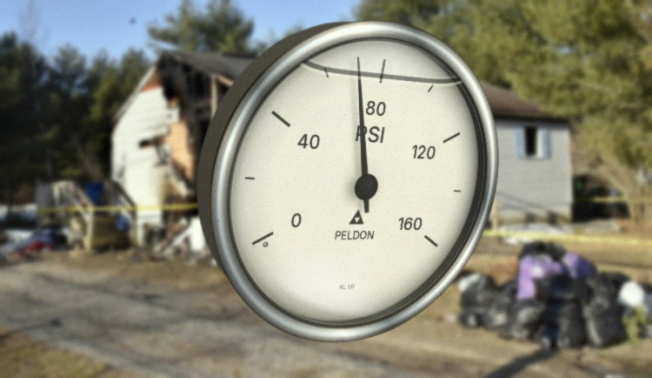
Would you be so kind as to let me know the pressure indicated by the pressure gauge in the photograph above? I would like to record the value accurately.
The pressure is 70 psi
